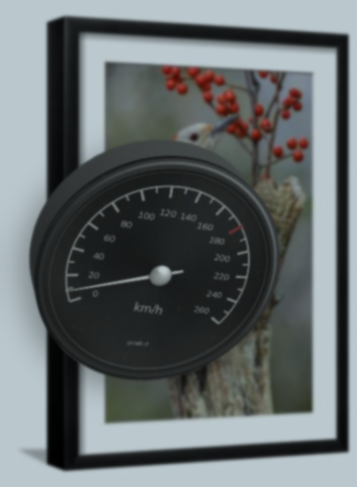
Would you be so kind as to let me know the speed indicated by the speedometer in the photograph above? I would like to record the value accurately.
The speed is 10 km/h
